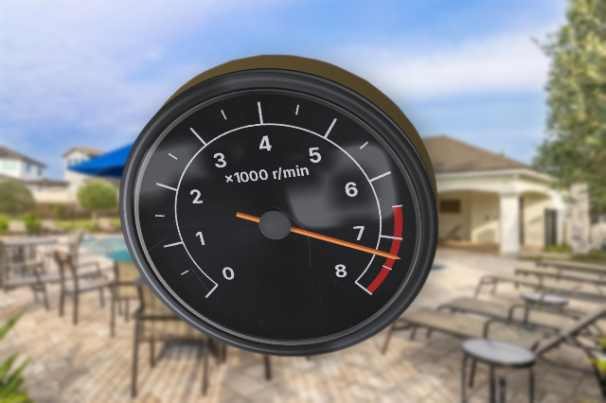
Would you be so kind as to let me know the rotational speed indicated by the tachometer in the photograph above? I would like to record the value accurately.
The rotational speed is 7250 rpm
